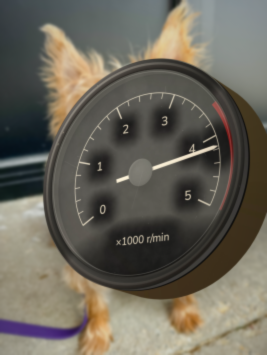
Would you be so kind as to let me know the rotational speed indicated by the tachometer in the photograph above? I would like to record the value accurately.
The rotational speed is 4200 rpm
